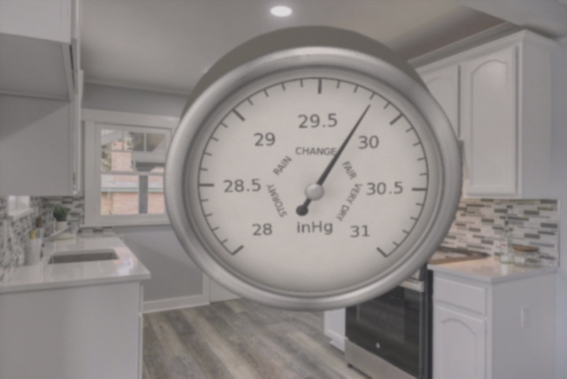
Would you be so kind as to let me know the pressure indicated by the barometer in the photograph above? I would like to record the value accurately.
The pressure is 29.8 inHg
